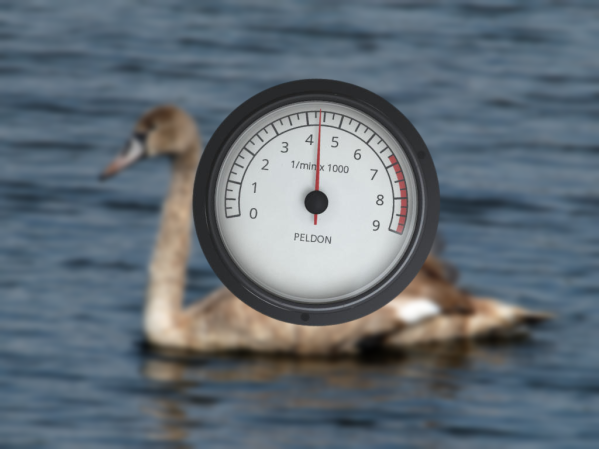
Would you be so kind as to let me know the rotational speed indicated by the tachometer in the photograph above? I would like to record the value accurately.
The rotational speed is 4375 rpm
